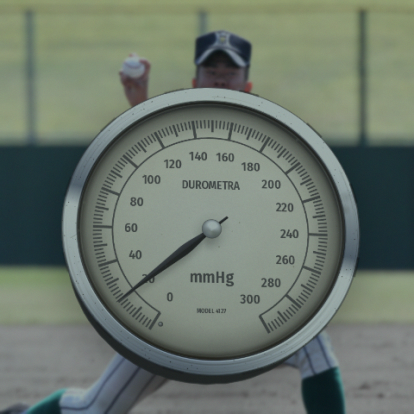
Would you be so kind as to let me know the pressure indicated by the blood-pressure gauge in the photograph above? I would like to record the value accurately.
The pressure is 20 mmHg
